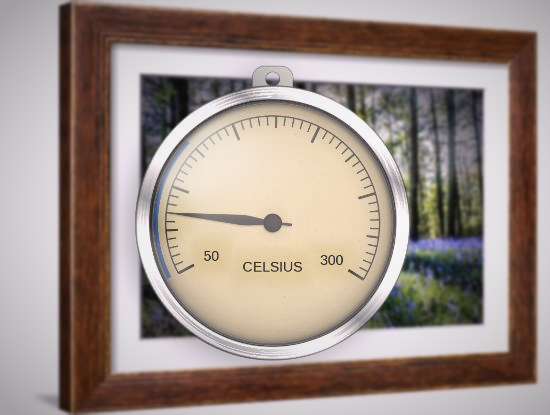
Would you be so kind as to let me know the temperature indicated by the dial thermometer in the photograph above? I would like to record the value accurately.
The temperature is 85 °C
